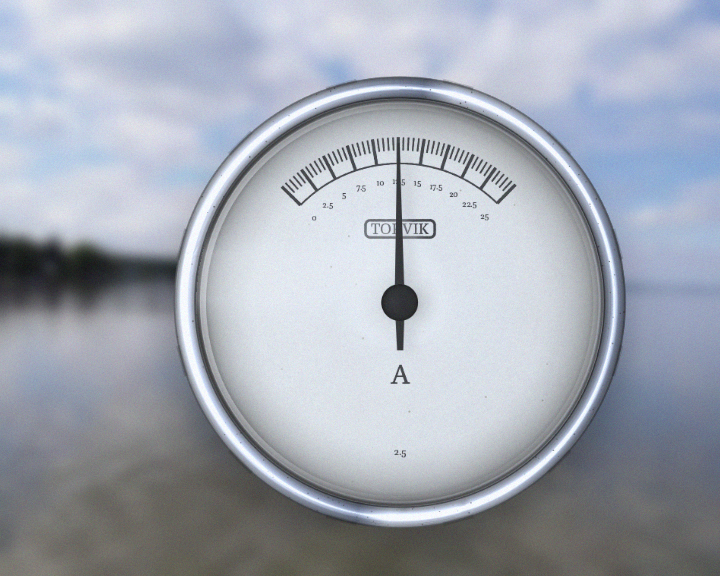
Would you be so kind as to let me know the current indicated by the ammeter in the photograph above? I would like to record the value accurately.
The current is 12.5 A
